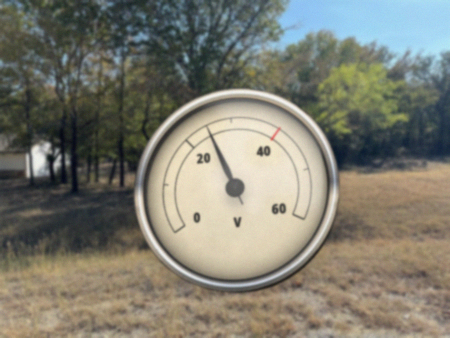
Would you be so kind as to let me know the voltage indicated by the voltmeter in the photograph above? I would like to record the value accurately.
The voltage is 25 V
